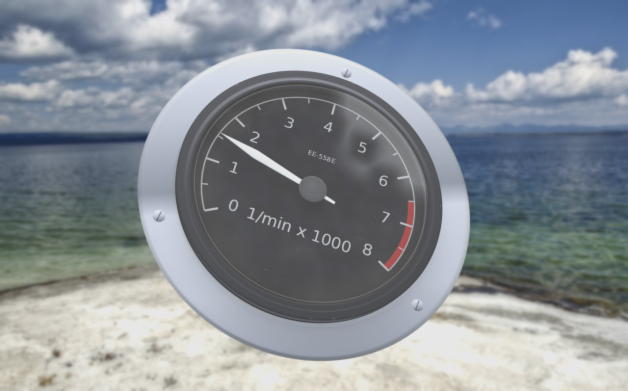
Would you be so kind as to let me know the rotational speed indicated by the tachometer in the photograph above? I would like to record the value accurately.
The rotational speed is 1500 rpm
